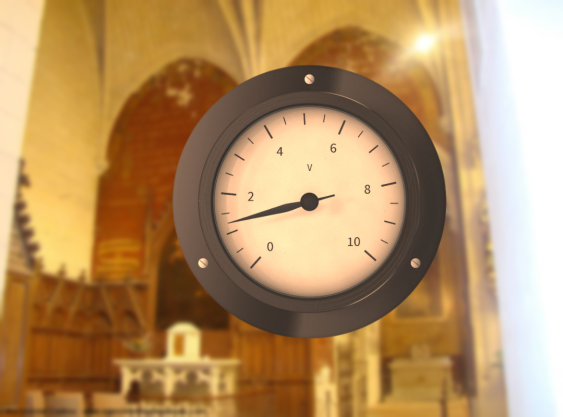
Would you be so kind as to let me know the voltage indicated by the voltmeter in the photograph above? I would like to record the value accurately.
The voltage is 1.25 V
